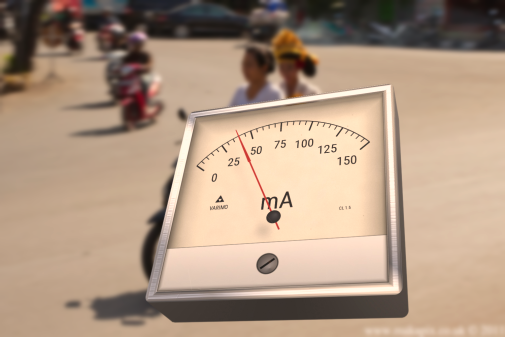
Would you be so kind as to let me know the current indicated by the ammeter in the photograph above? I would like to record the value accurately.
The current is 40 mA
